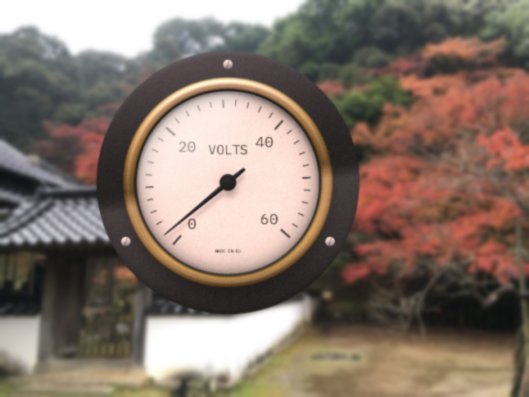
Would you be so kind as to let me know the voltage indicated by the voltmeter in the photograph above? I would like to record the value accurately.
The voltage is 2 V
